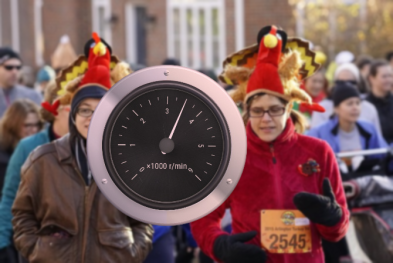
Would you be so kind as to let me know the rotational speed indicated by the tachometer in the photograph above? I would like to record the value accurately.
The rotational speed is 3500 rpm
